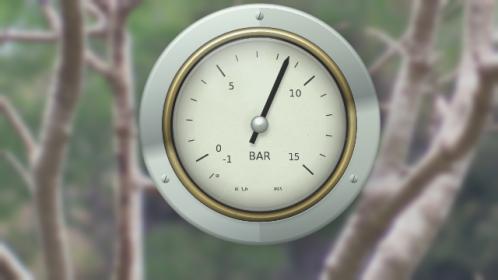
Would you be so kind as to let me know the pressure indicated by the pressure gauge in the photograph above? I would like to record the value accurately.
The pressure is 8.5 bar
